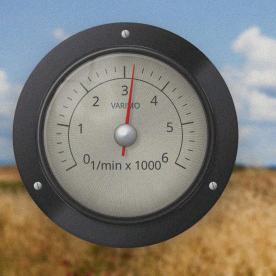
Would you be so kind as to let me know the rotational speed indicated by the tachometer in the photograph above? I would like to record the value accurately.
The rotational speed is 3200 rpm
